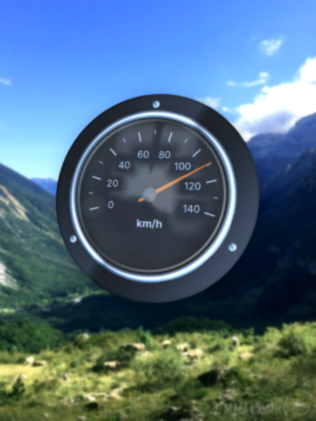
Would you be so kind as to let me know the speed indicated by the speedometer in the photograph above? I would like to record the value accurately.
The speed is 110 km/h
